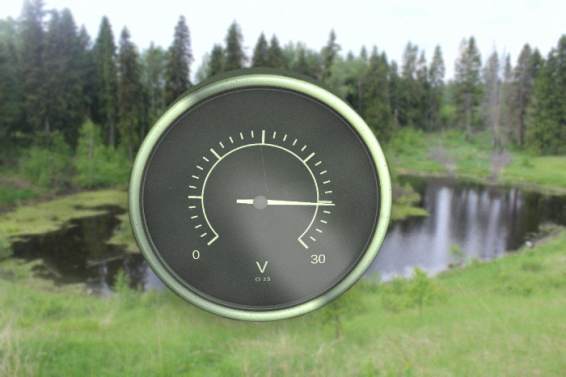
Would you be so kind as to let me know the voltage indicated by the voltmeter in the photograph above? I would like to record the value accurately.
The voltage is 25 V
